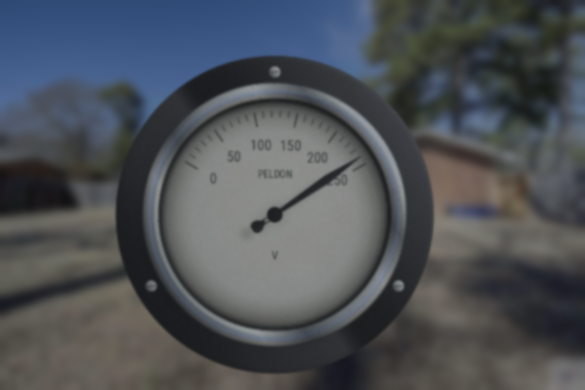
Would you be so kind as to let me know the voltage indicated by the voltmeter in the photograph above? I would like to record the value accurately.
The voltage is 240 V
